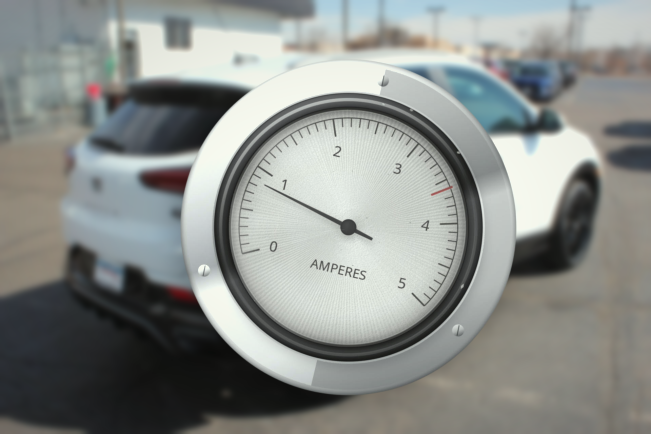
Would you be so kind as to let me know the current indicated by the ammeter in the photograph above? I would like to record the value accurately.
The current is 0.85 A
